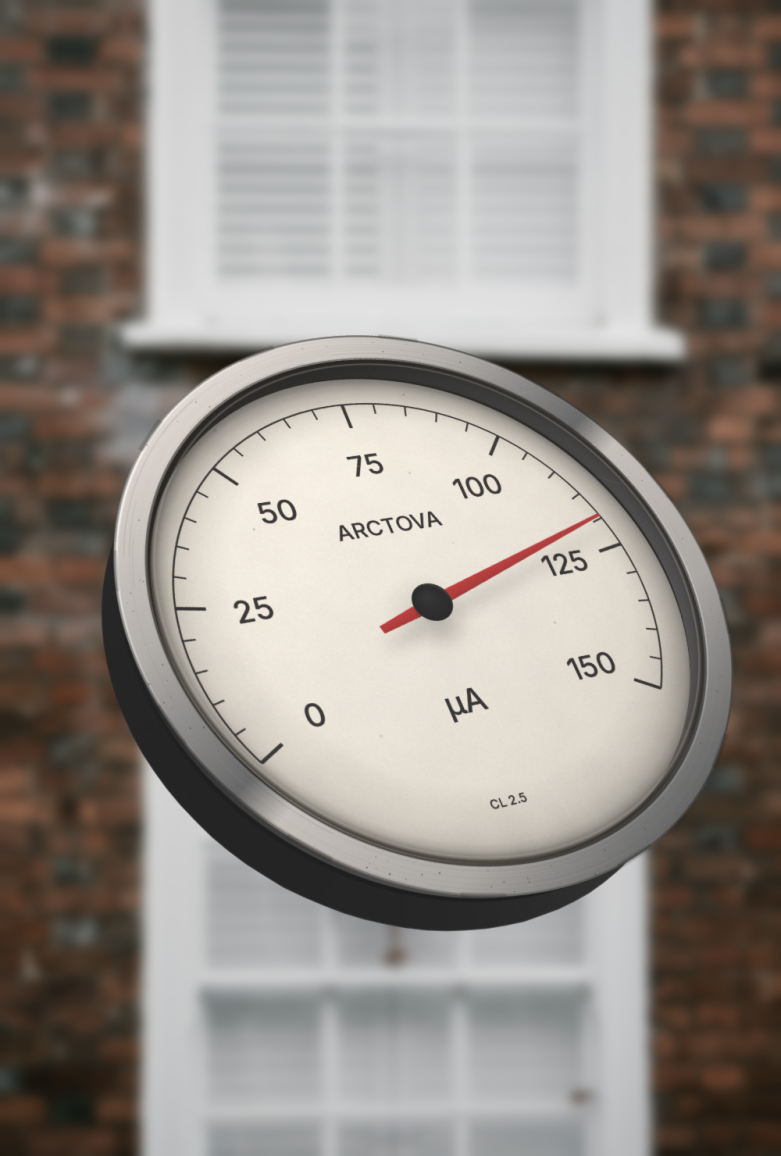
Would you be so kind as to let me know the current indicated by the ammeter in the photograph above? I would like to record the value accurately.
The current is 120 µA
